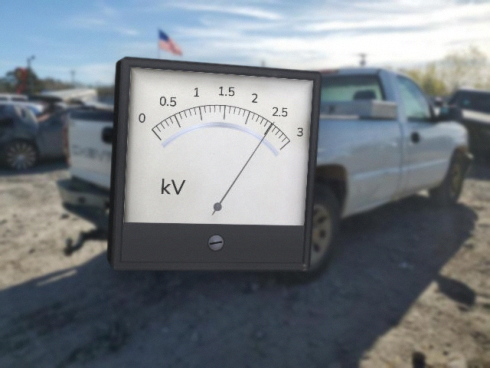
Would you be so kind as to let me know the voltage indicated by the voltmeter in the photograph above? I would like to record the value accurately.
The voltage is 2.5 kV
